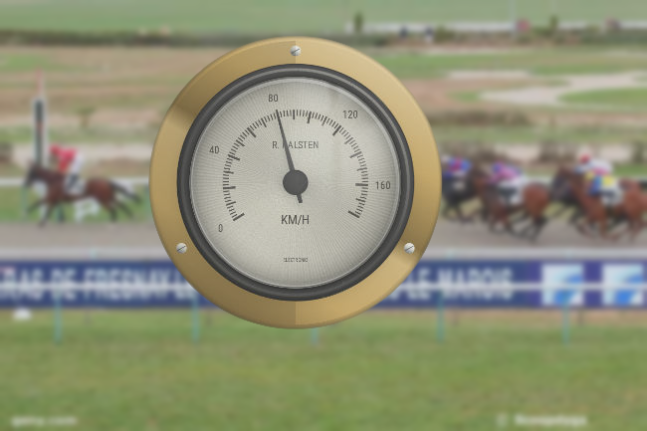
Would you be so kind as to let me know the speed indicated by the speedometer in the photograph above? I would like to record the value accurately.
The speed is 80 km/h
